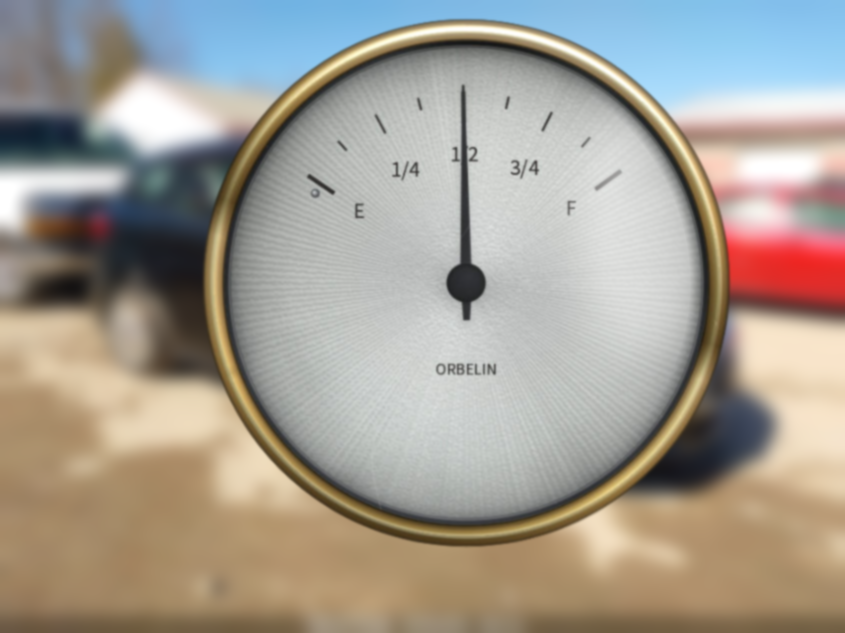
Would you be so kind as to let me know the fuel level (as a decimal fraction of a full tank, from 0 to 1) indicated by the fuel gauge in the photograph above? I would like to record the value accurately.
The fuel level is 0.5
